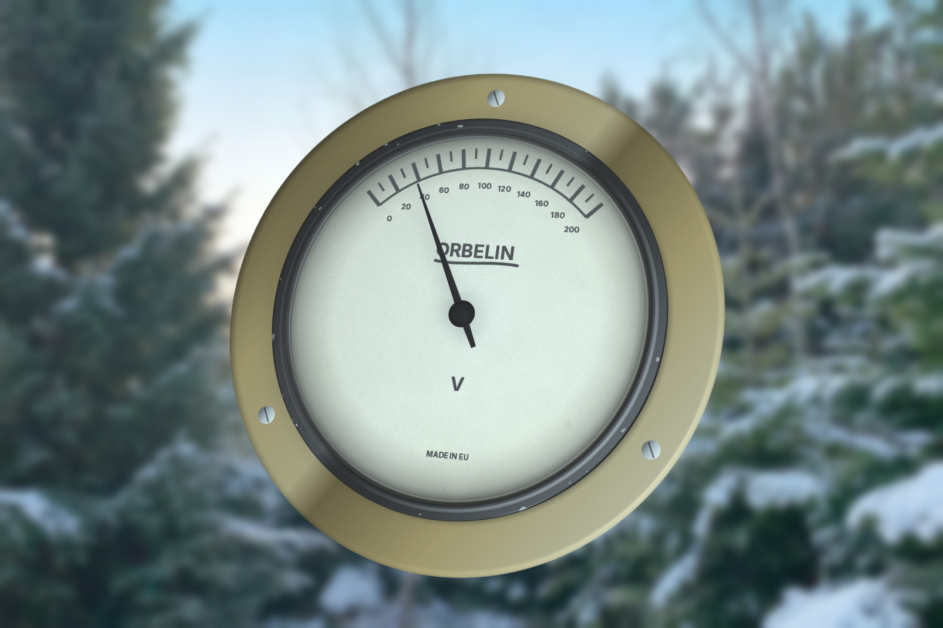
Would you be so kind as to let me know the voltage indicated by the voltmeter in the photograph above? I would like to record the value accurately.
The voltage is 40 V
